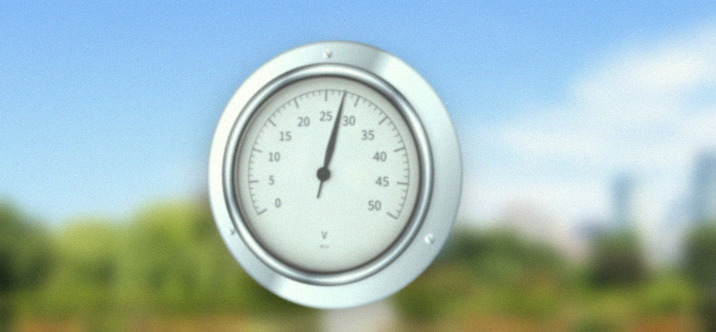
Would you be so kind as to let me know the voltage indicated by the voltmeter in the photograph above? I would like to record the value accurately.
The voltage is 28 V
